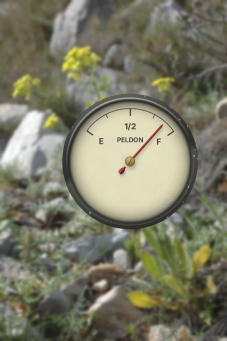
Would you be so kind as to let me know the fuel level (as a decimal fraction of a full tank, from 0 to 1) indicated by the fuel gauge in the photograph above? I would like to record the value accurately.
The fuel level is 0.875
